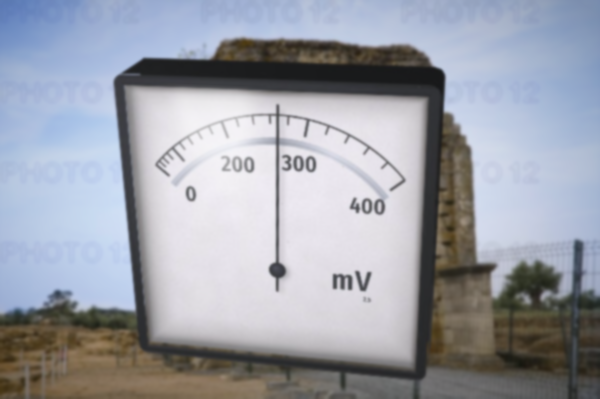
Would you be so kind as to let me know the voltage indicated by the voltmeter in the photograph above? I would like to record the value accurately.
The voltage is 270 mV
